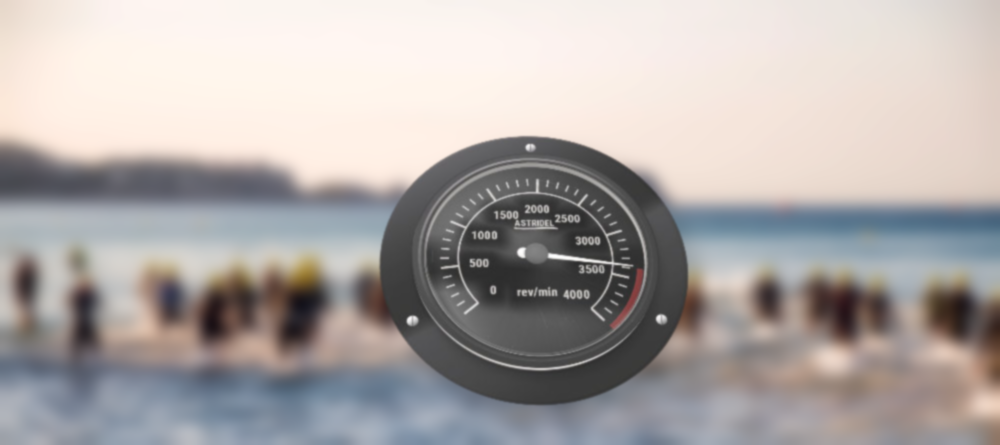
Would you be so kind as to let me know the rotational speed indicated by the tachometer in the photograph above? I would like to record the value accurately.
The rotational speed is 3400 rpm
